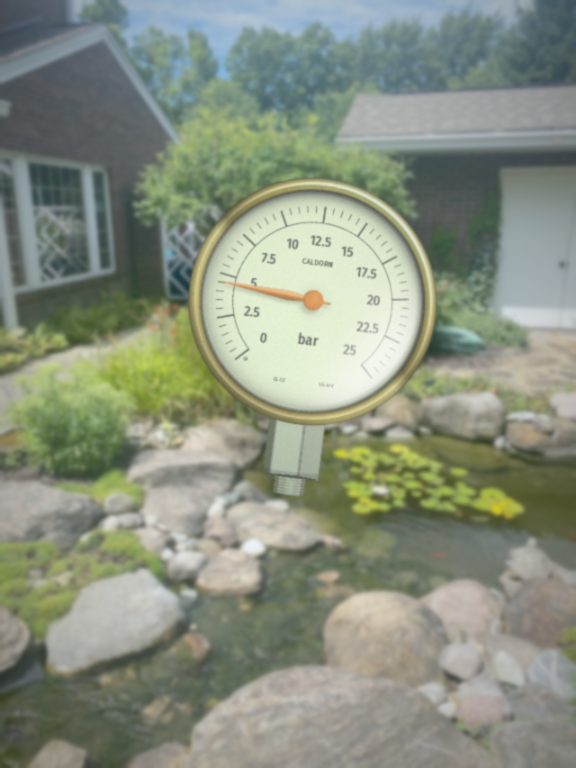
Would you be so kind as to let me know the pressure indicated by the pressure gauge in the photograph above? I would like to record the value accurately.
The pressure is 4.5 bar
